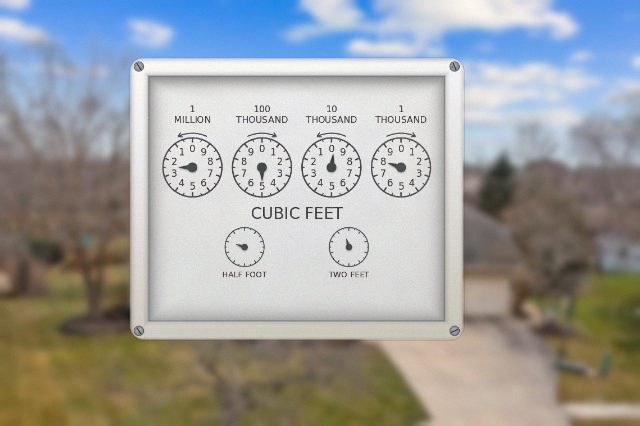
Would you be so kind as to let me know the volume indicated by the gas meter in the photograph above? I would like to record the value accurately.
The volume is 249800 ft³
